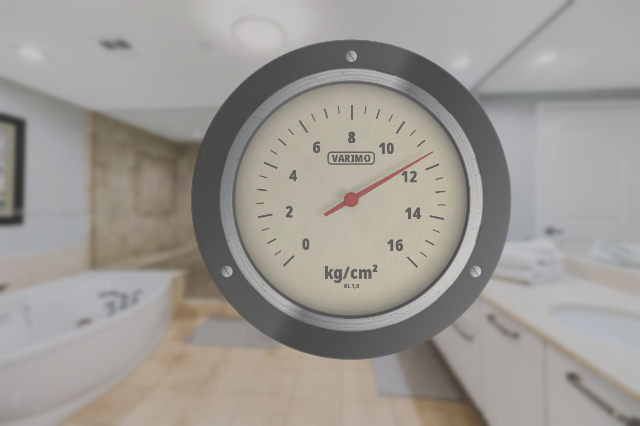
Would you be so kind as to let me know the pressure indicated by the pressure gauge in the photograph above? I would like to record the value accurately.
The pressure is 11.5 kg/cm²
